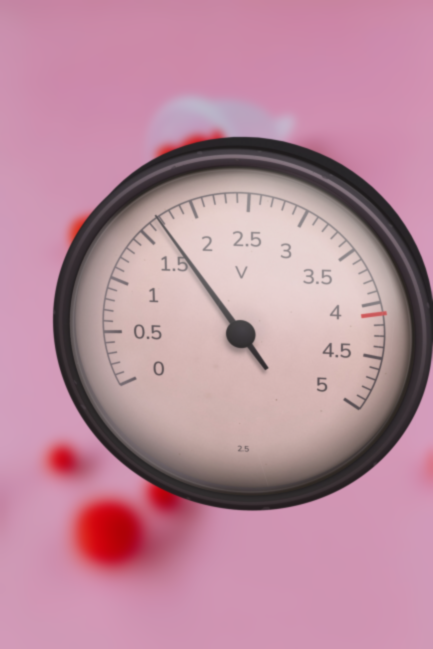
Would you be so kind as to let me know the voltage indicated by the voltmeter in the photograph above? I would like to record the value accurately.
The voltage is 1.7 V
